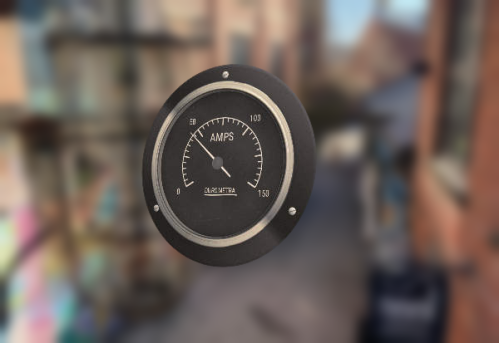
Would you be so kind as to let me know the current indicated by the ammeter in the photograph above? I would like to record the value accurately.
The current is 45 A
